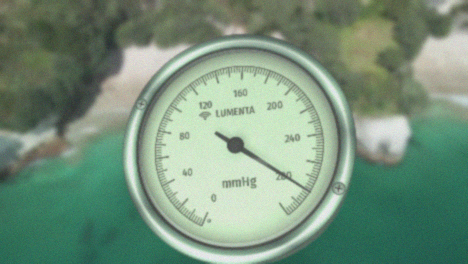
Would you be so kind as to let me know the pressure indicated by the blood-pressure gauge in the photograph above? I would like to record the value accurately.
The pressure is 280 mmHg
